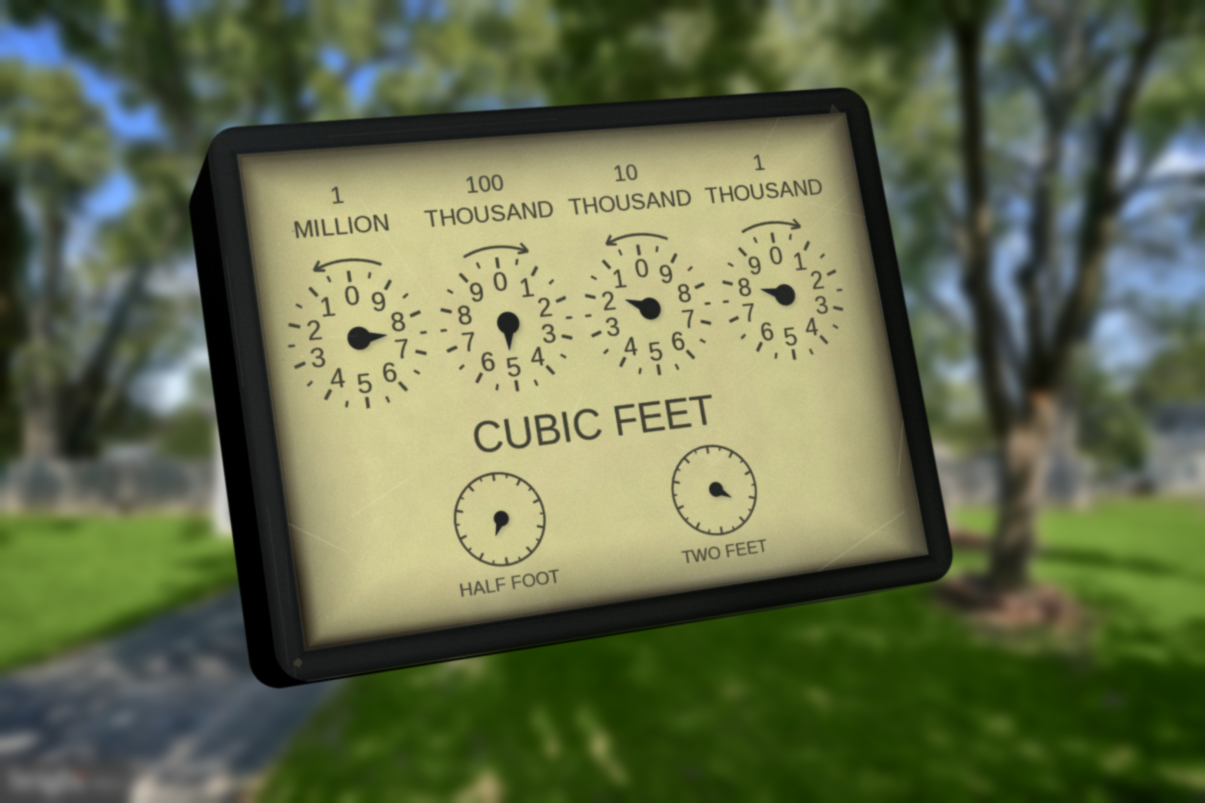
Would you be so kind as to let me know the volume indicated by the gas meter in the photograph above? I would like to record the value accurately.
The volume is 751800 ft³
